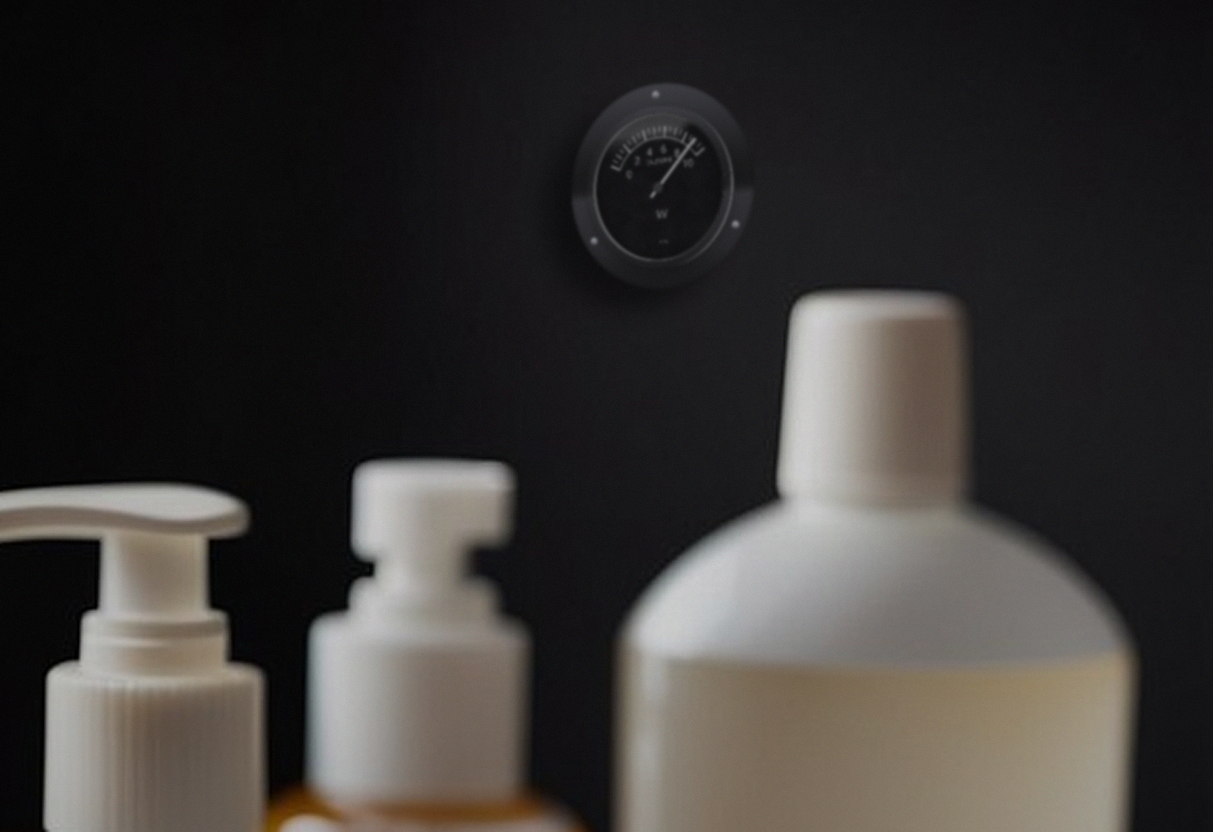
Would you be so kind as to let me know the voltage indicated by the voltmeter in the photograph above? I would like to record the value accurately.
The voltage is 9 kV
